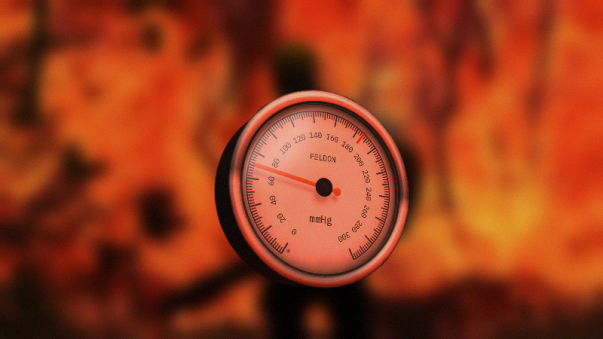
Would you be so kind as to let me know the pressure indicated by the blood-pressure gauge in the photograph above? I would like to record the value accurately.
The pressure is 70 mmHg
